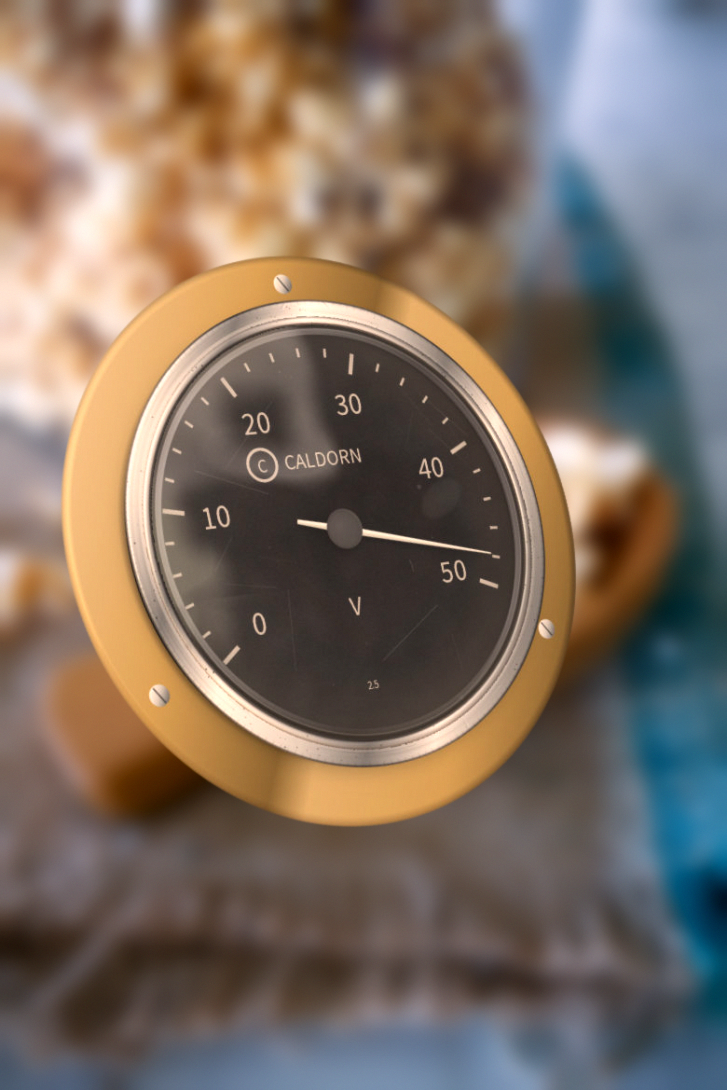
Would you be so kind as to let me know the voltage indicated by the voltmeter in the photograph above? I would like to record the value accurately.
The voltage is 48 V
